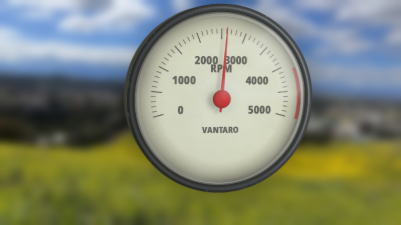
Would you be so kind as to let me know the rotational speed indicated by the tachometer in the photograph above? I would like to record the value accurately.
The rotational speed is 2600 rpm
